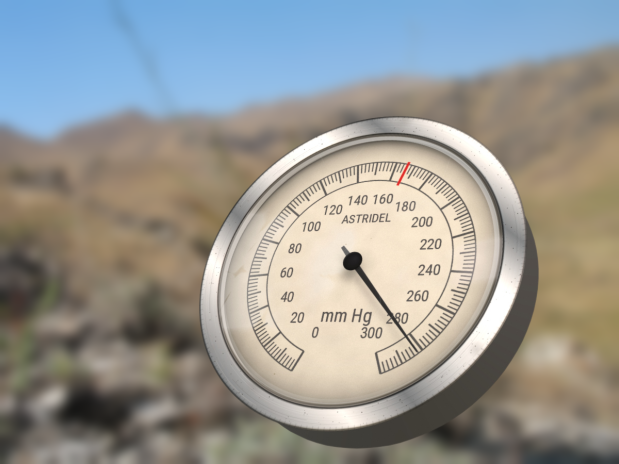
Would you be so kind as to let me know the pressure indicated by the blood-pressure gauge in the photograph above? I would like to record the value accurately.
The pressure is 282 mmHg
